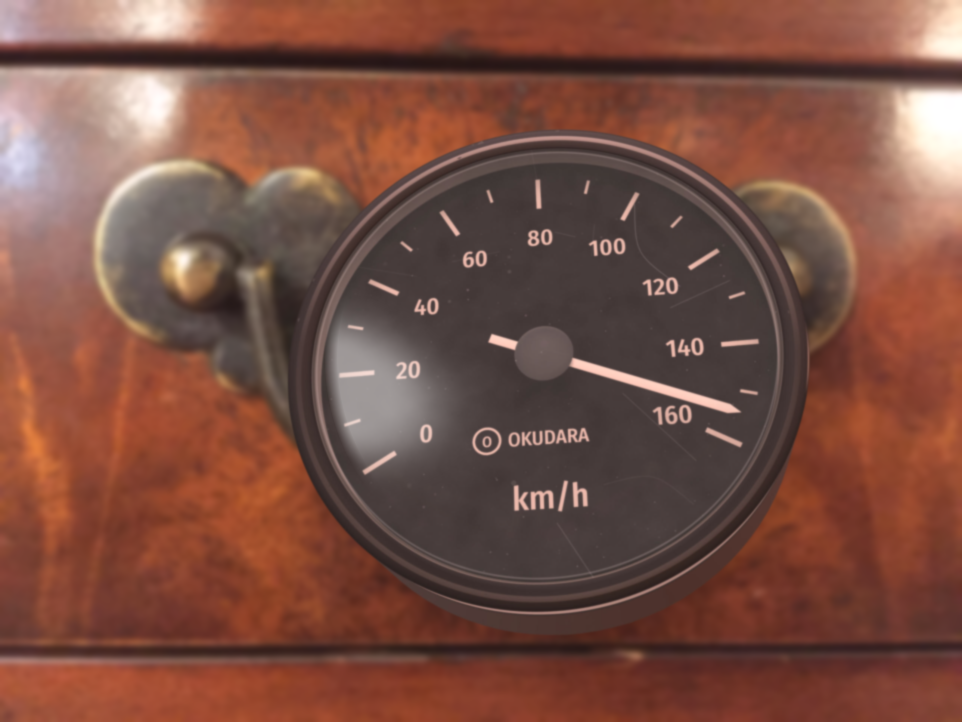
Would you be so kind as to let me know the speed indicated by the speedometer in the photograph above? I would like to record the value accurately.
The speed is 155 km/h
